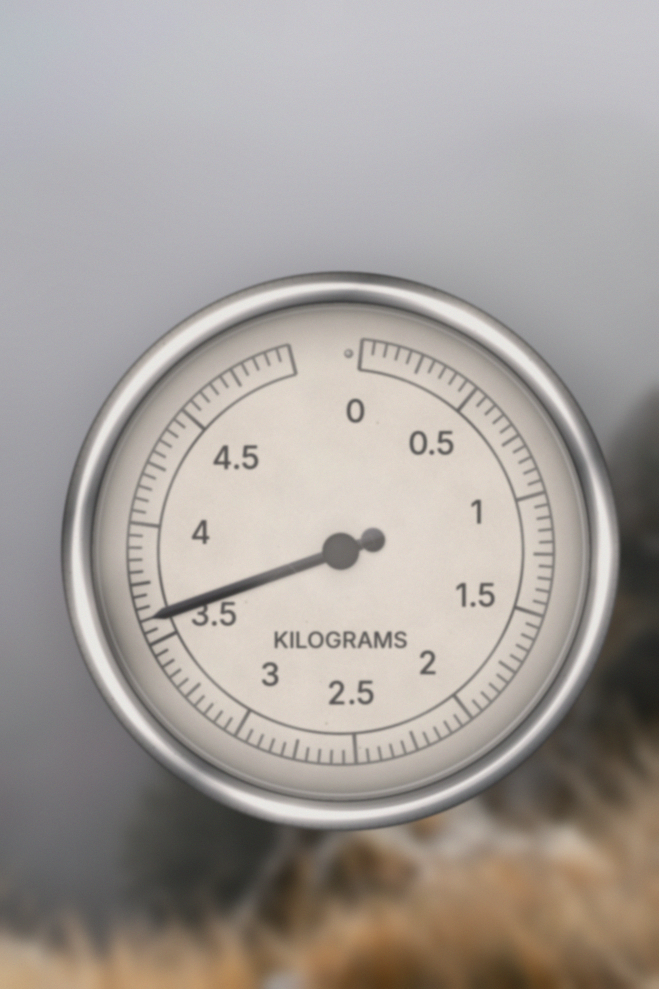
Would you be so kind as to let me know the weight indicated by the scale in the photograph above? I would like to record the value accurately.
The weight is 3.6 kg
